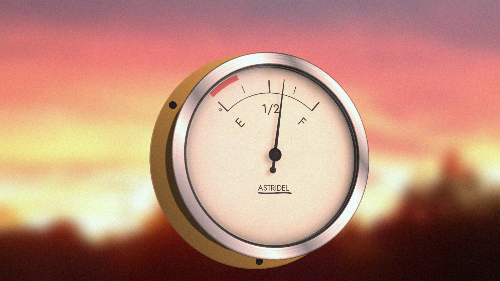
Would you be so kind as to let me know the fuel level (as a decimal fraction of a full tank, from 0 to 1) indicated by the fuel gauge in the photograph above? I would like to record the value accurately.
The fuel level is 0.625
